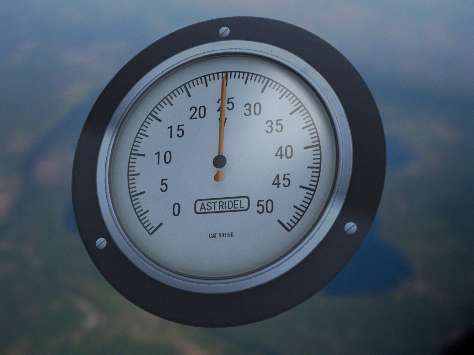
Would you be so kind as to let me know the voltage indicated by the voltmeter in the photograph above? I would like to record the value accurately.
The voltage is 25 V
